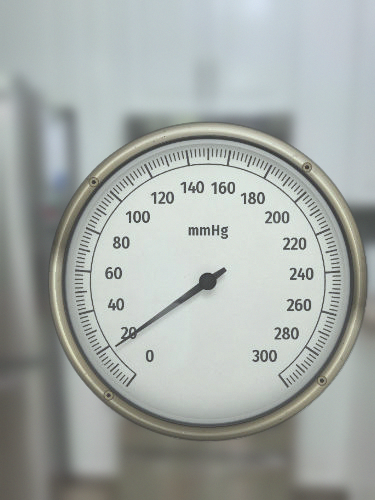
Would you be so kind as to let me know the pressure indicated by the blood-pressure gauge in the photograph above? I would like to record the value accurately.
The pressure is 18 mmHg
